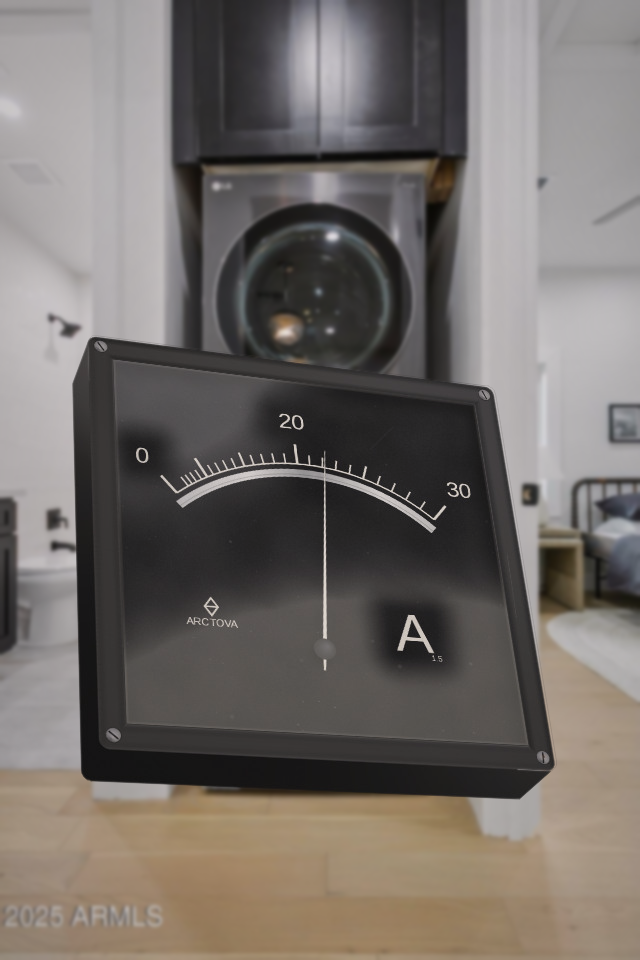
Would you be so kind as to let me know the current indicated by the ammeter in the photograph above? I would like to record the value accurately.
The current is 22 A
